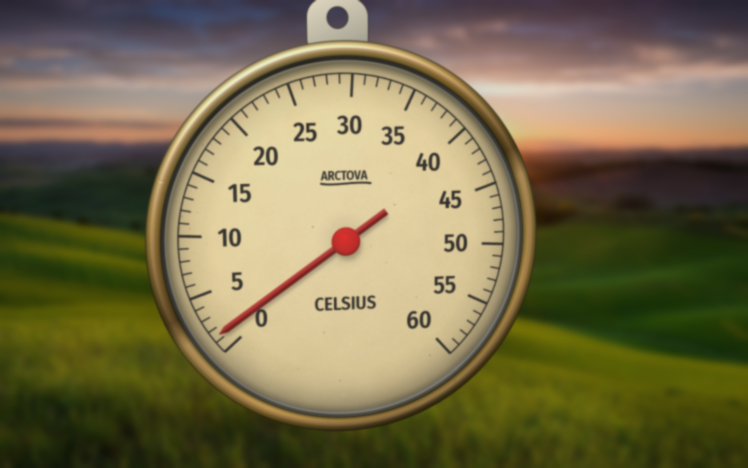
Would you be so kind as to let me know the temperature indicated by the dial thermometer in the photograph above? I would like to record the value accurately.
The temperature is 1.5 °C
